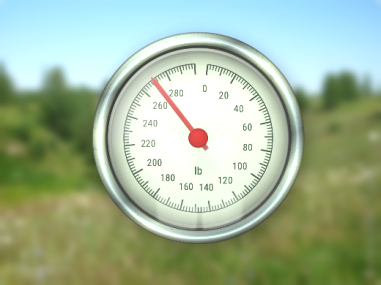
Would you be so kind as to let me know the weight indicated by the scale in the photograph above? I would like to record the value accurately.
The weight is 270 lb
